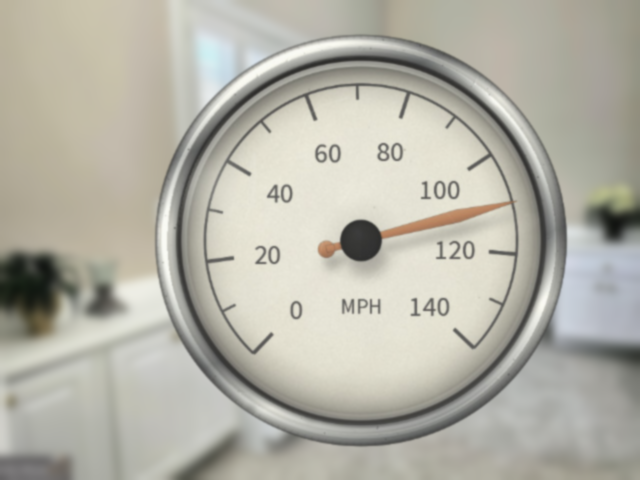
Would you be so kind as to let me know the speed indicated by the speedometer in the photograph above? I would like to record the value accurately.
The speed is 110 mph
